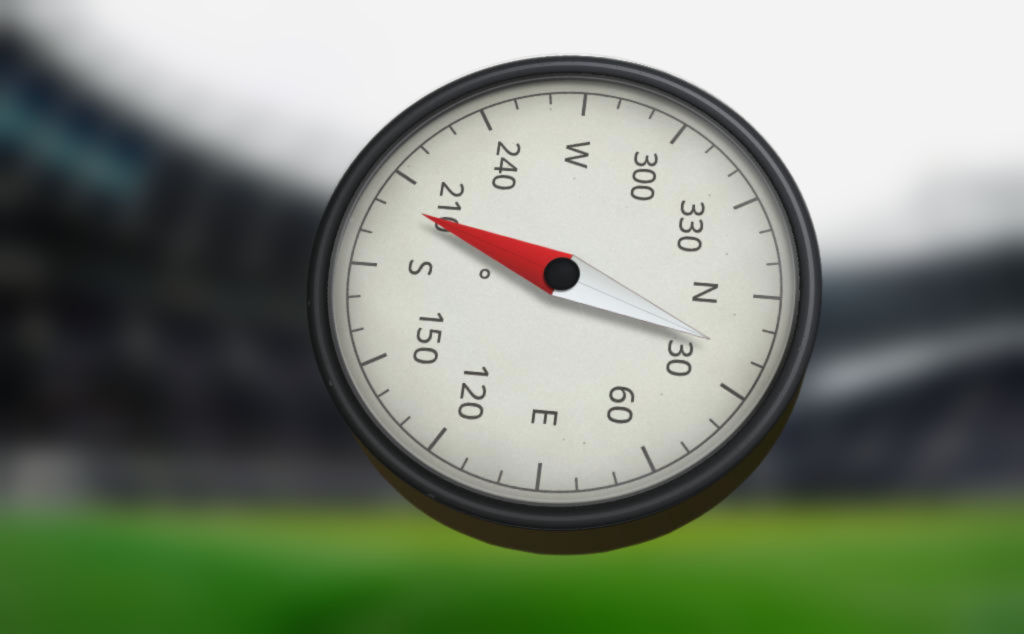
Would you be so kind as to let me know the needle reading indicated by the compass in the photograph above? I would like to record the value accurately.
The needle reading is 200 °
